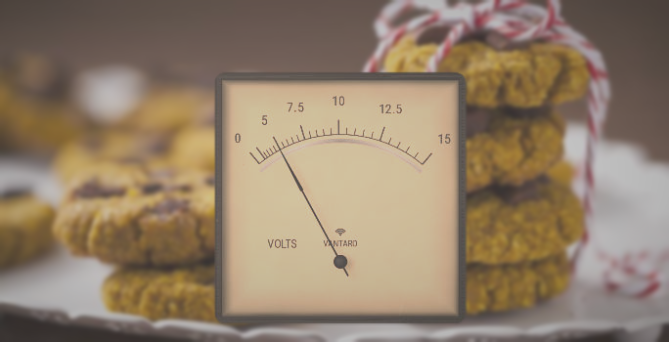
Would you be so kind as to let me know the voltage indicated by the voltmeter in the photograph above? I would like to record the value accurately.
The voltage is 5 V
